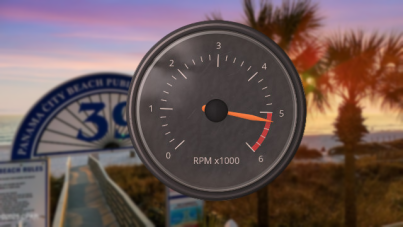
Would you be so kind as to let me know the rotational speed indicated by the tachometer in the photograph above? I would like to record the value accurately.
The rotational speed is 5200 rpm
